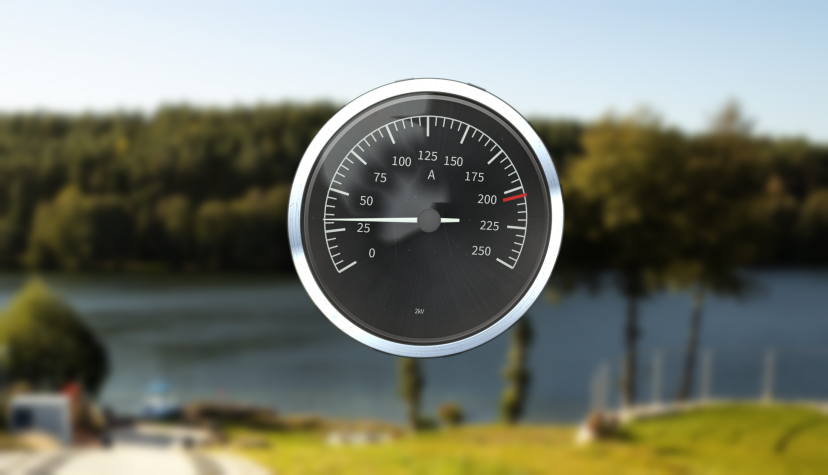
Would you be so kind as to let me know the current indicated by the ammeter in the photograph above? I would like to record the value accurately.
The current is 32.5 A
